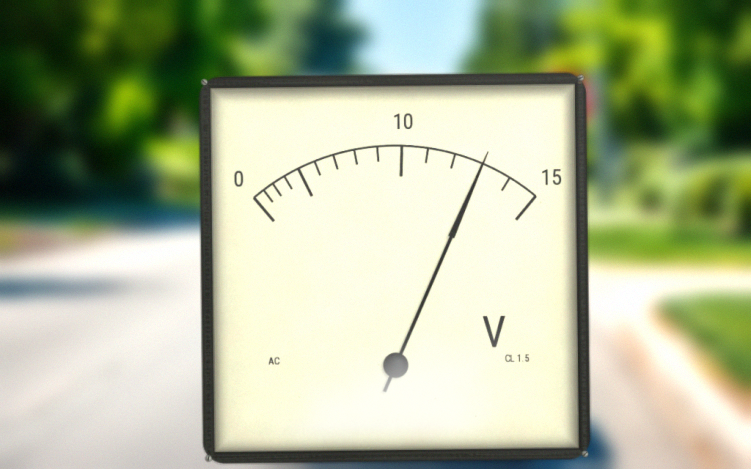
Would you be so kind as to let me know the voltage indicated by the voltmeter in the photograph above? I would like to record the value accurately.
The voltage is 13 V
